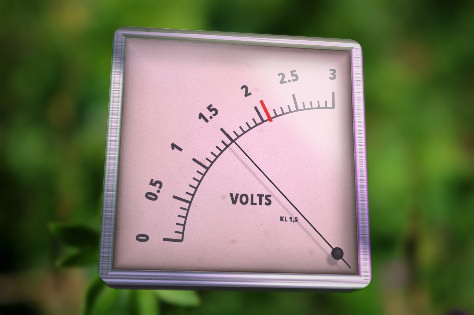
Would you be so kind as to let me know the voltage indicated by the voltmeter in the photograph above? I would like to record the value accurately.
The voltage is 1.5 V
